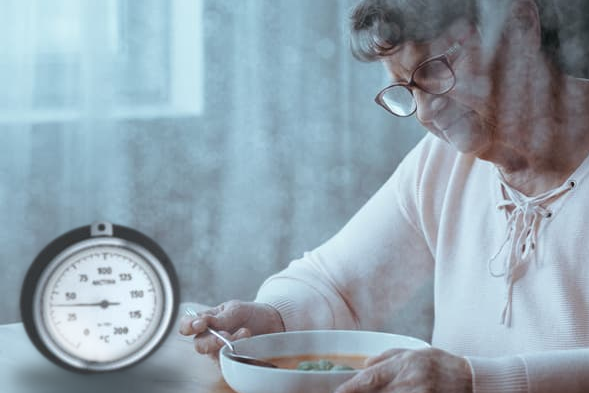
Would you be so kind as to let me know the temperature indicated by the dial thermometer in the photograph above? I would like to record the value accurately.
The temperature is 40 °C
